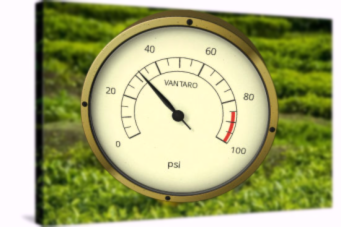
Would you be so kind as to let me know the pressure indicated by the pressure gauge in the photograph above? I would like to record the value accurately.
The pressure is 32.5 psi
